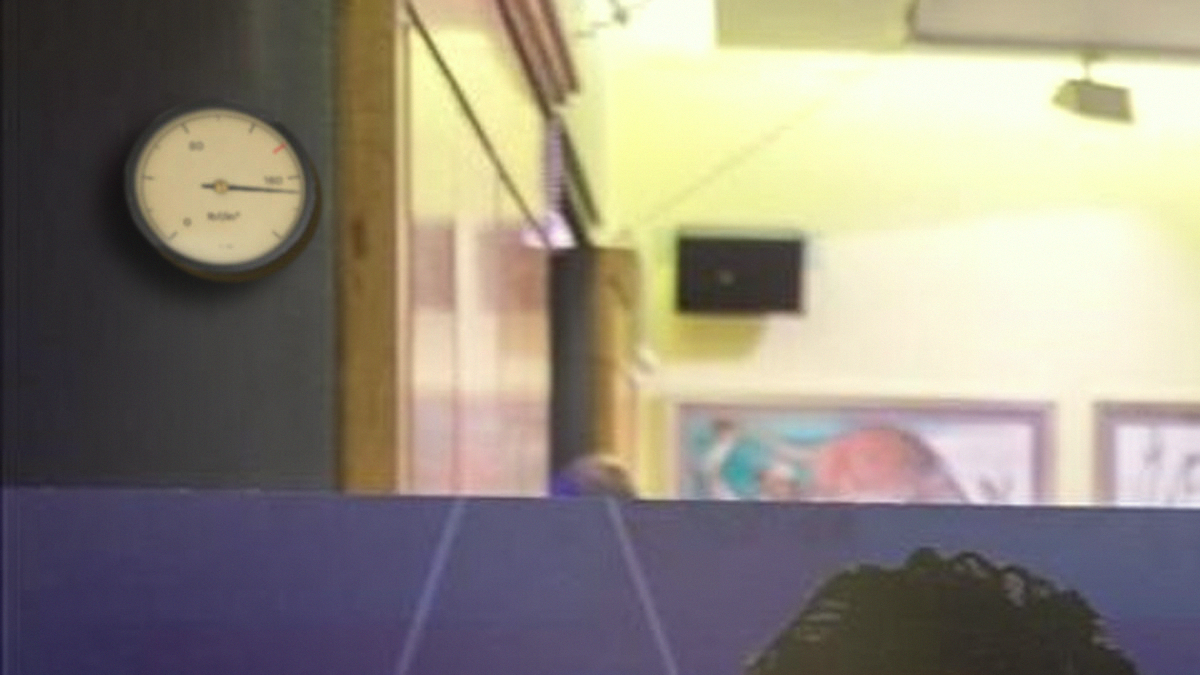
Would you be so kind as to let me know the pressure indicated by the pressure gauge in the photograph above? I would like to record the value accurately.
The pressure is 170 psi
